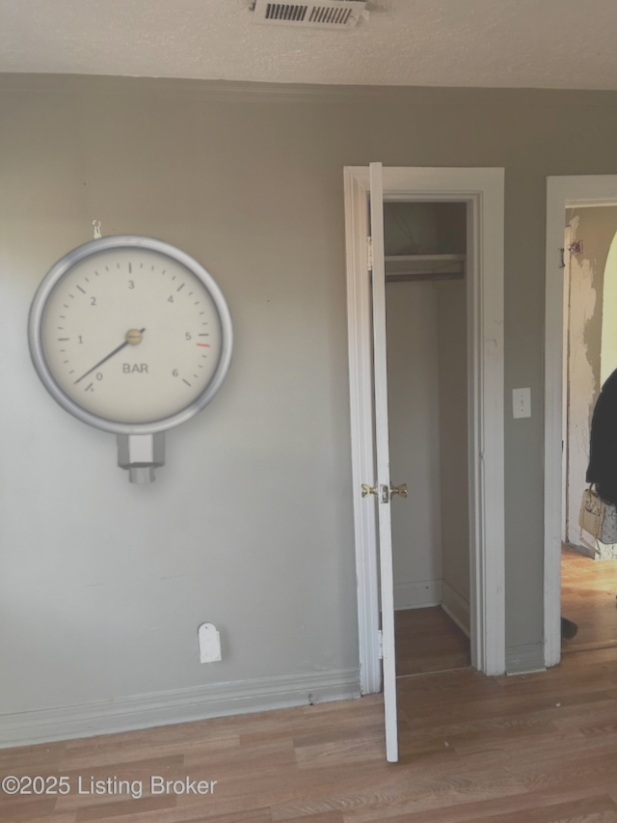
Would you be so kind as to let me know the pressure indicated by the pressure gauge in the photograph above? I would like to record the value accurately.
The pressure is 0.2 bar
